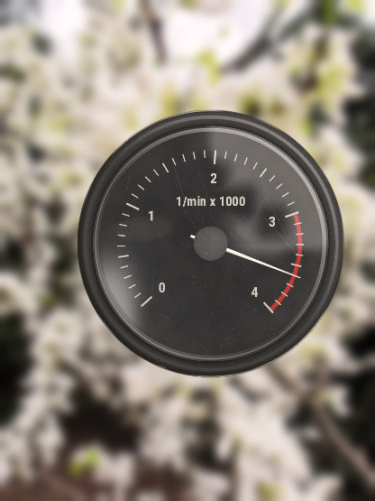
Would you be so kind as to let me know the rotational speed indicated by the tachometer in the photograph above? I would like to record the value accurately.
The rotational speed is 3600 rpm
